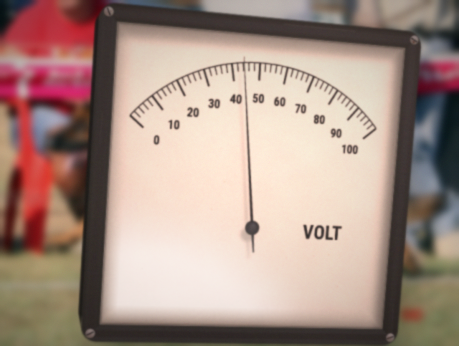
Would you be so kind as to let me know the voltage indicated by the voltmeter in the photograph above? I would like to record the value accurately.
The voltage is 44 V
